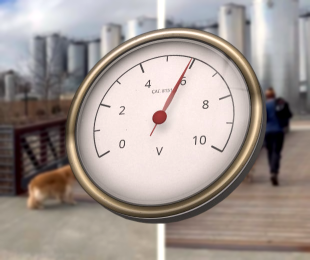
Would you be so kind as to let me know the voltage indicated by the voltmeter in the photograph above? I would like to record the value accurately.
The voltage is 6 V
